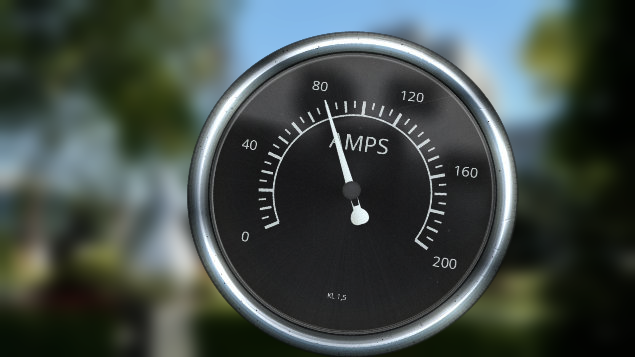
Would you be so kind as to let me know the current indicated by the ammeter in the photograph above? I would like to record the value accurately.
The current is 80 A
